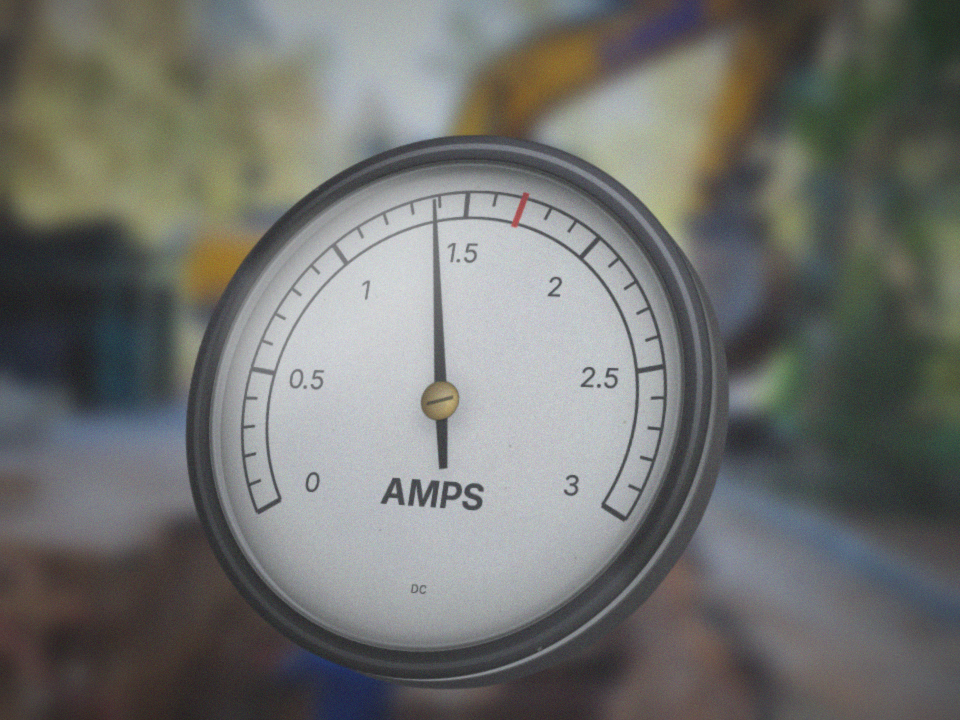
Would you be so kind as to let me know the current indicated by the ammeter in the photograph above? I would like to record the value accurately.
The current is 1.4 A
